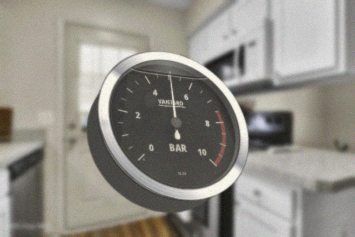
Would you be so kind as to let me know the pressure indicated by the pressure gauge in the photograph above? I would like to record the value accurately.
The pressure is 5 bar
